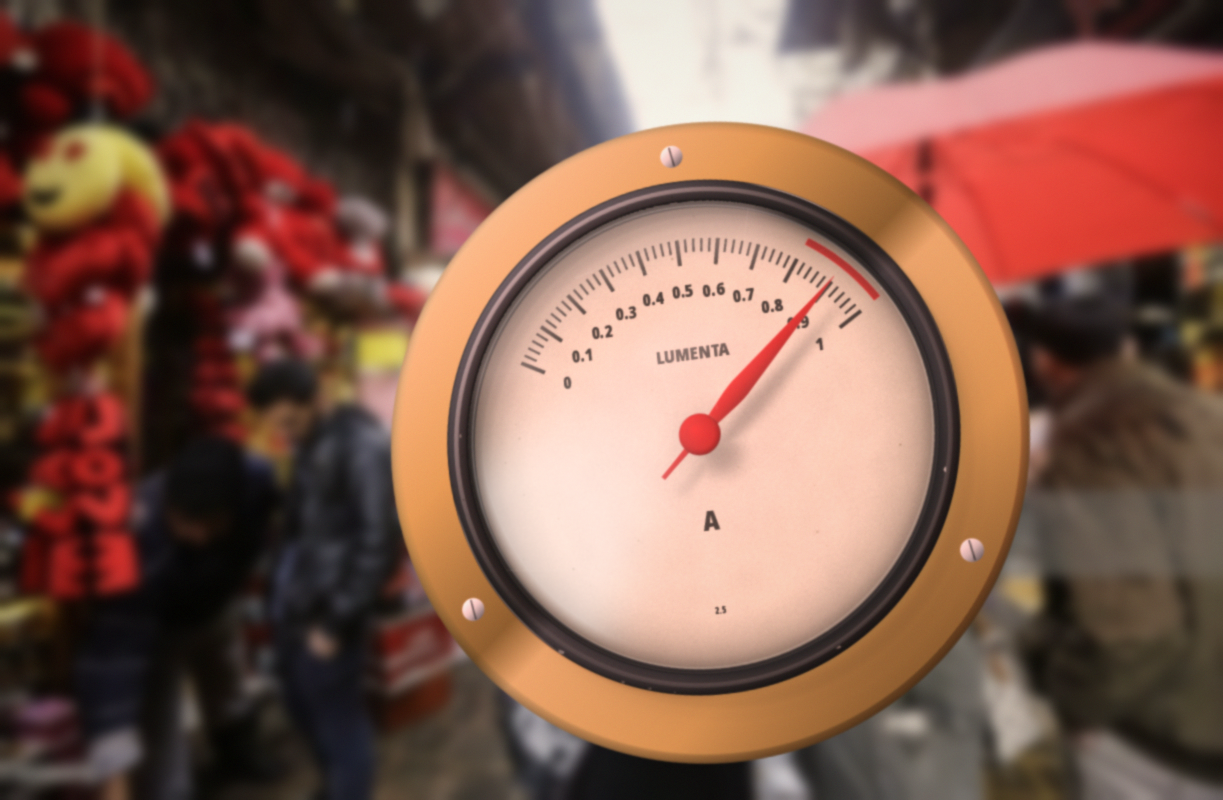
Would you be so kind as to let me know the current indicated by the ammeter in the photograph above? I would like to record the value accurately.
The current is 0.9 A
